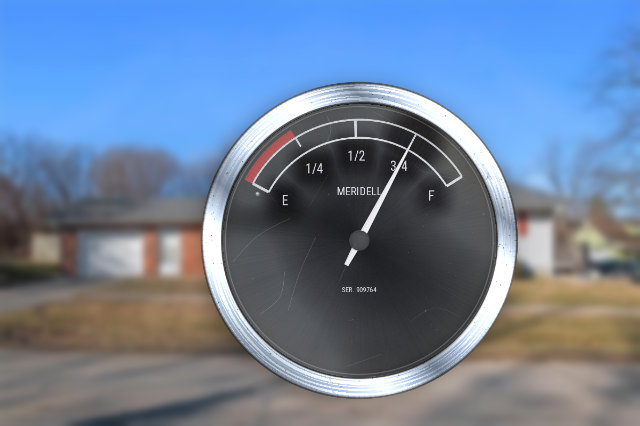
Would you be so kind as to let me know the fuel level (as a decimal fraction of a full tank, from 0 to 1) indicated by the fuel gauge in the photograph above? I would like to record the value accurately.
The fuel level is 0.75
